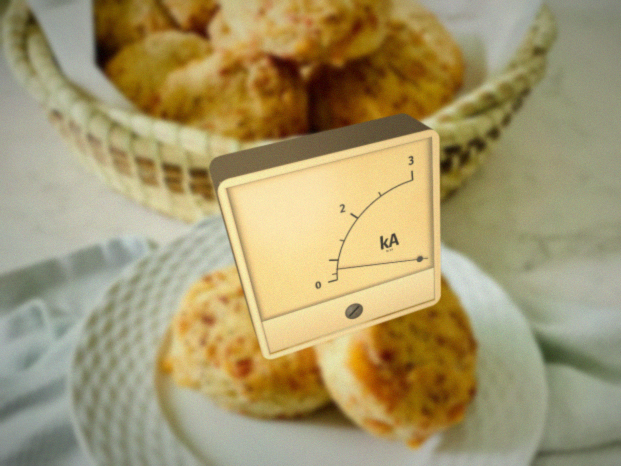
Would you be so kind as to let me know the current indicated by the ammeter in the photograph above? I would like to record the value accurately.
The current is 0.75 kA
